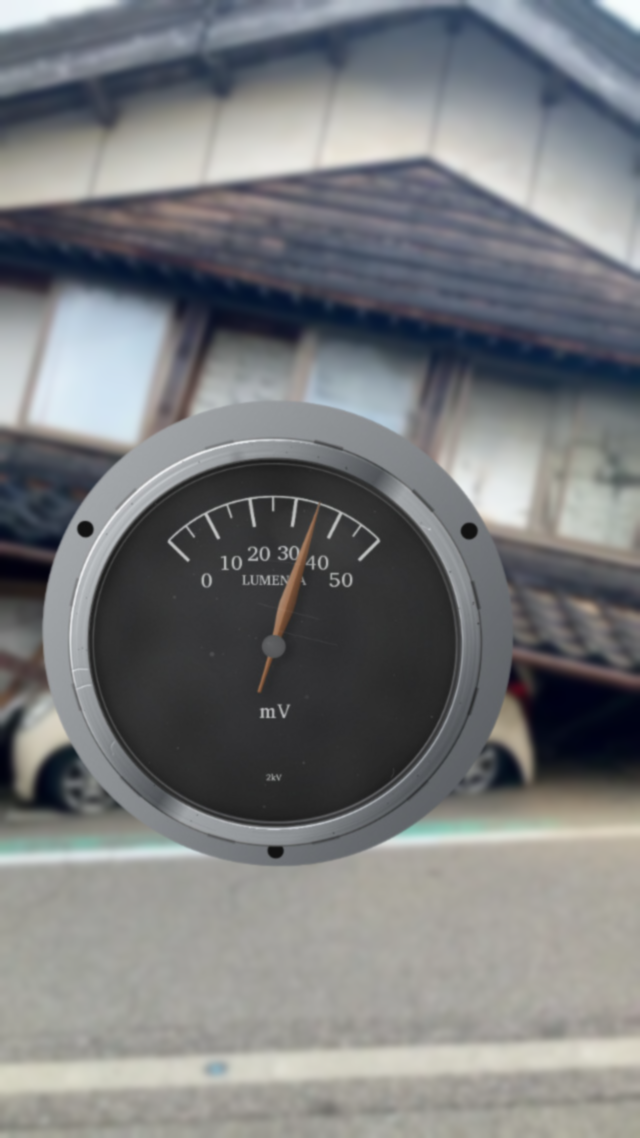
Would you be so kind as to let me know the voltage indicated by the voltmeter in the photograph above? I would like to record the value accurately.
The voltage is 35 mV
